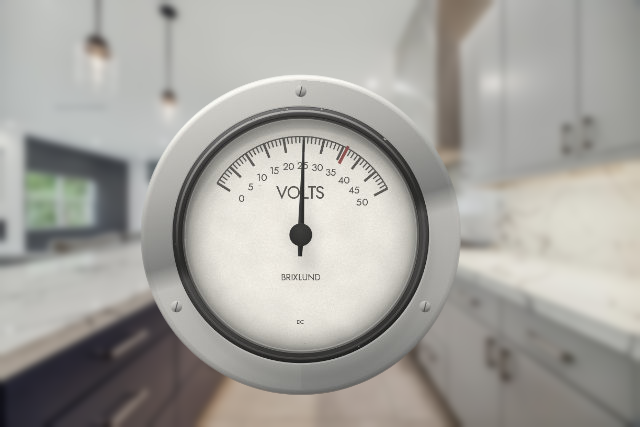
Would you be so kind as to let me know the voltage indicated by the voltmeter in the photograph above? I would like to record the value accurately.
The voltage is 25 V
